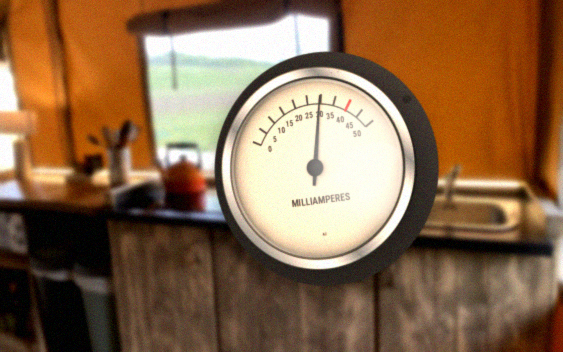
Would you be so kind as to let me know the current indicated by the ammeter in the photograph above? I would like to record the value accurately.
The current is 30 mA
